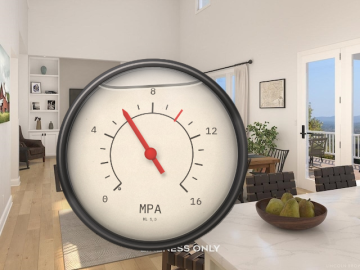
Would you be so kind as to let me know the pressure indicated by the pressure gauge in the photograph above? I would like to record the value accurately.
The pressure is 6 MPa
